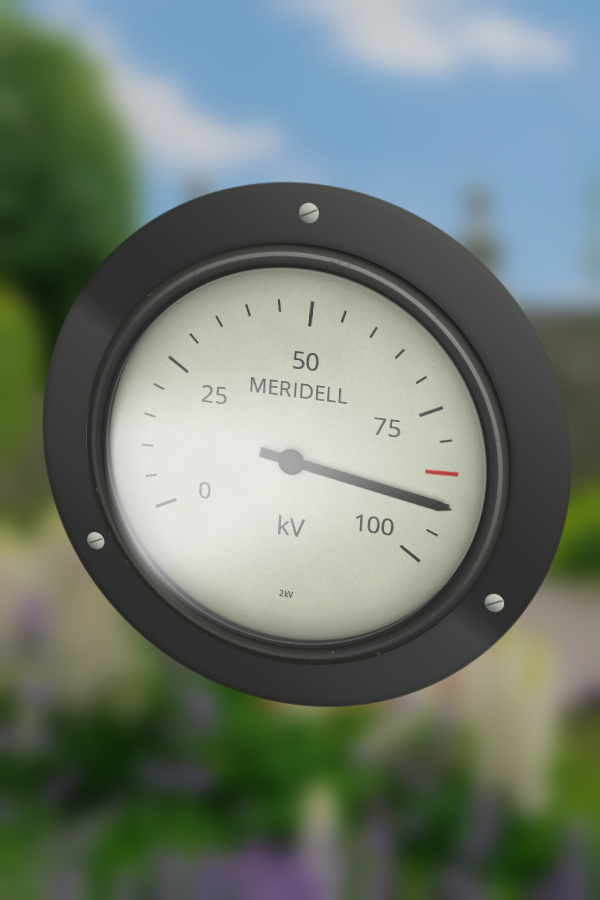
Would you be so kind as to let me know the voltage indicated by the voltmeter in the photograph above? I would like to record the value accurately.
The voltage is 90 kV
